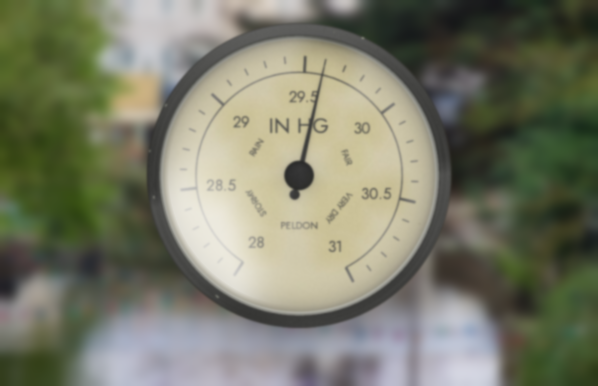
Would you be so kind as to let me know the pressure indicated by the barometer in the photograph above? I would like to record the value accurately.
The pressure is 29.6 inHg
